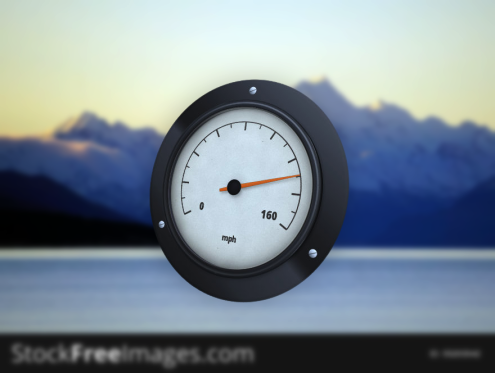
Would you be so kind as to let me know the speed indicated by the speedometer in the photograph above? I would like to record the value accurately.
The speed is 130 mph
